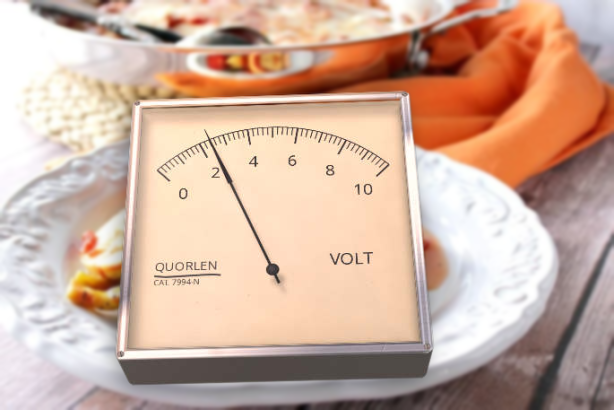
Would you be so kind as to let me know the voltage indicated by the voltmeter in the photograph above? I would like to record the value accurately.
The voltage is 2.4 V
